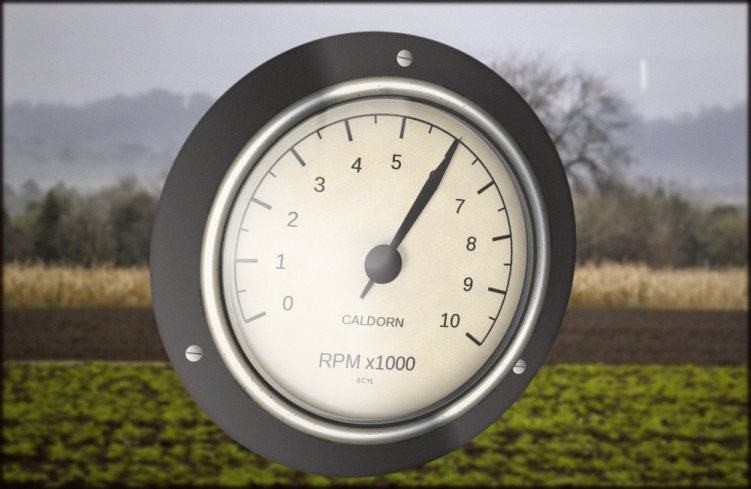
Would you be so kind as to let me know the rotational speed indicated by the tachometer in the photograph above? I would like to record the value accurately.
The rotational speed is 6000 rpm
